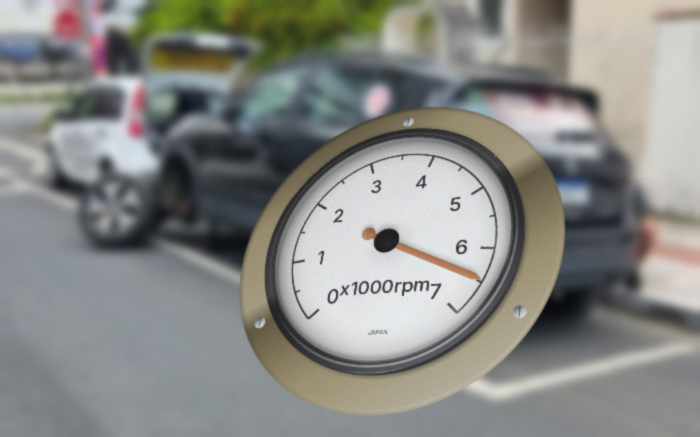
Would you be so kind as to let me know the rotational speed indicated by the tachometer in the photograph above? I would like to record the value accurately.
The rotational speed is 6500 rpm
